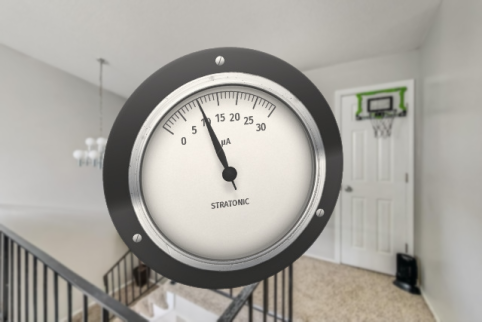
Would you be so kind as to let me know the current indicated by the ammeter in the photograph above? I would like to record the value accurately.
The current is 10 µA
